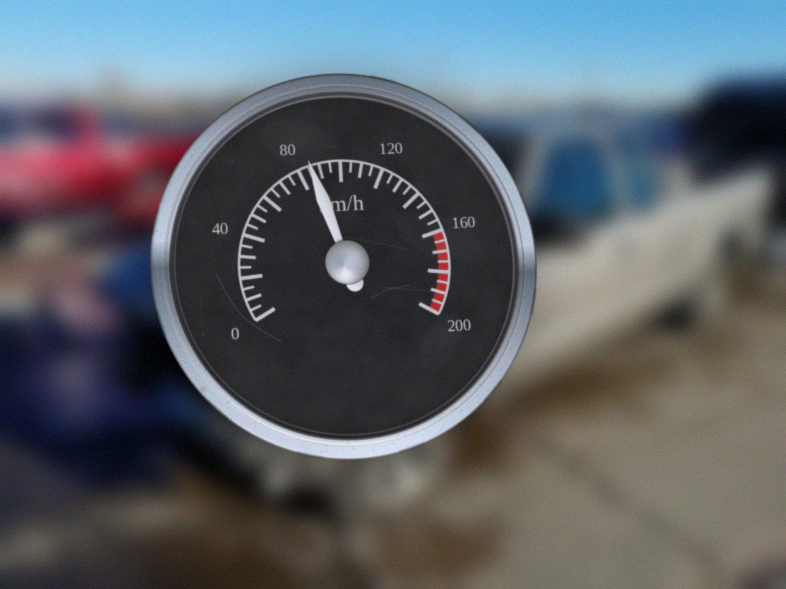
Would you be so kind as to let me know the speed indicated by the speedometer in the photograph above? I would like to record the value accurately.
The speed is 85 km/h
